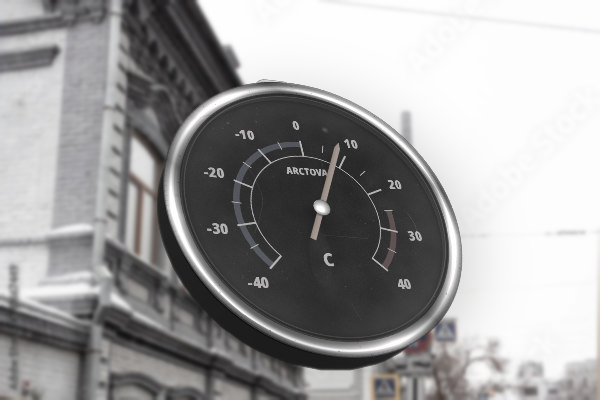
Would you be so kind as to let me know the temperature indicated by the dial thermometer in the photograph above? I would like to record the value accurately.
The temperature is 7.5 °C
